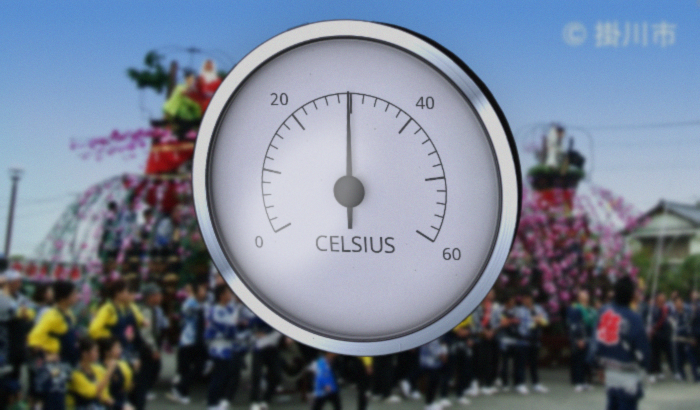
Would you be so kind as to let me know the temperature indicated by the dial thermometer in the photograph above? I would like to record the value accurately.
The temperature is 30 °C
